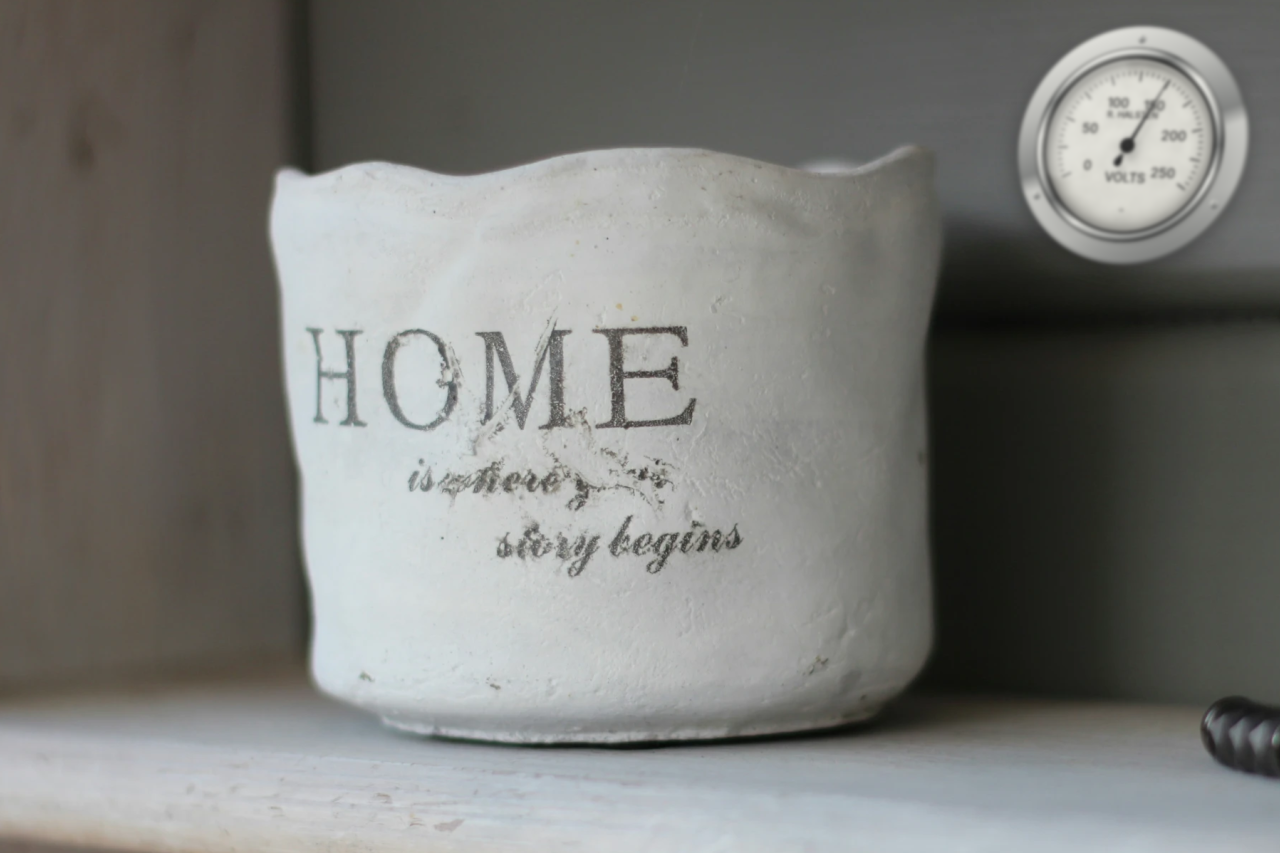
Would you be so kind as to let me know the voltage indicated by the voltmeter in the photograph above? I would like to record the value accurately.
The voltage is 150 V
